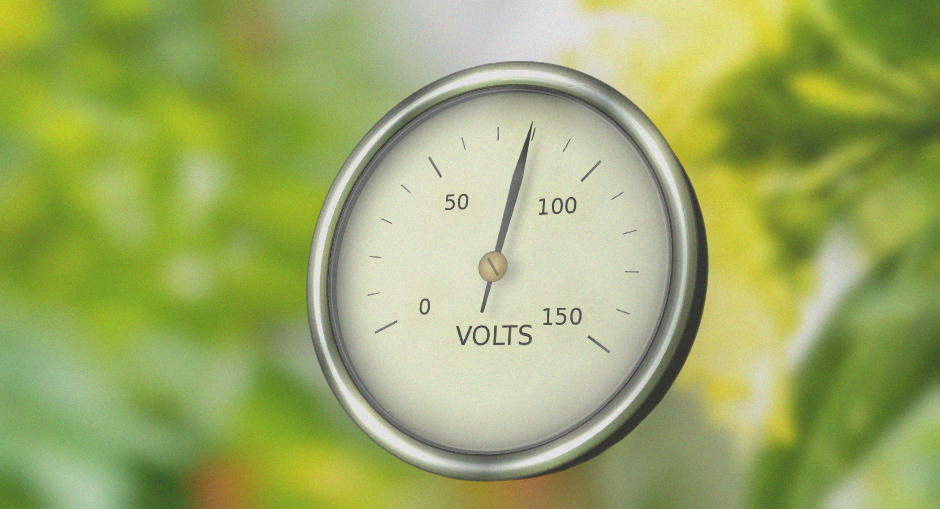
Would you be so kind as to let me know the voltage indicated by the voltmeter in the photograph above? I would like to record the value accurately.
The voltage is 80 V
